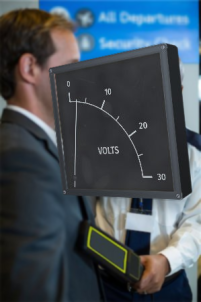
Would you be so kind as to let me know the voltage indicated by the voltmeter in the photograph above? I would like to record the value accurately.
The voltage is 2.5 V
